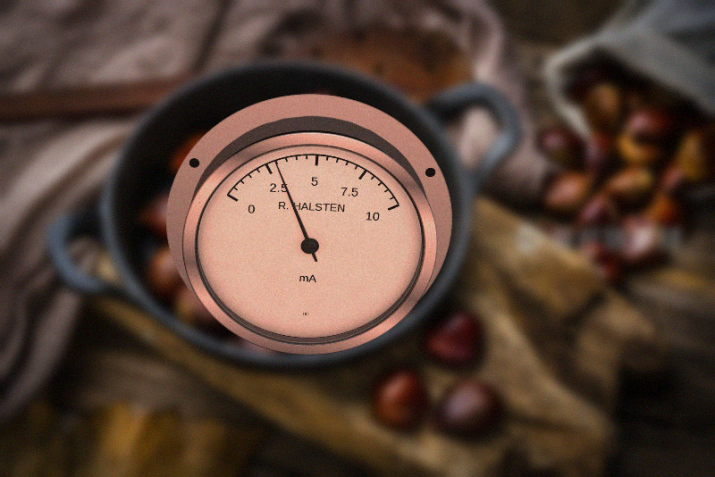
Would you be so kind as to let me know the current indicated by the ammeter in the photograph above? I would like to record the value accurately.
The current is 3 mA
